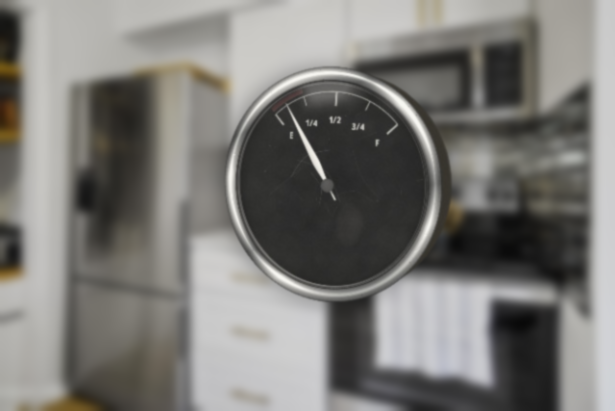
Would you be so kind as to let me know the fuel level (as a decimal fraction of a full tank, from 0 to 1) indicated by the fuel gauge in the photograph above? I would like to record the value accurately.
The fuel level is 0.125
